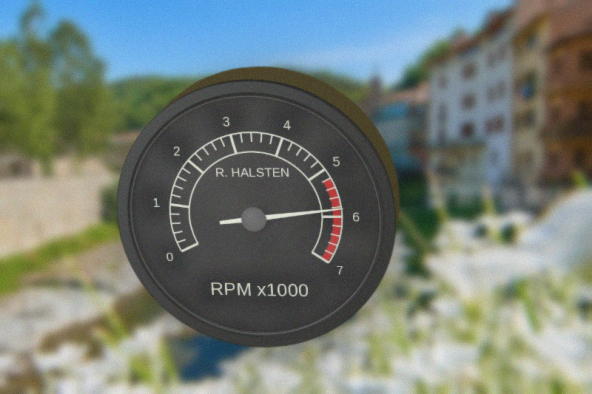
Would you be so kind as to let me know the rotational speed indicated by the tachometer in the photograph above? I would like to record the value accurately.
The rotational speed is 5800 rpm
